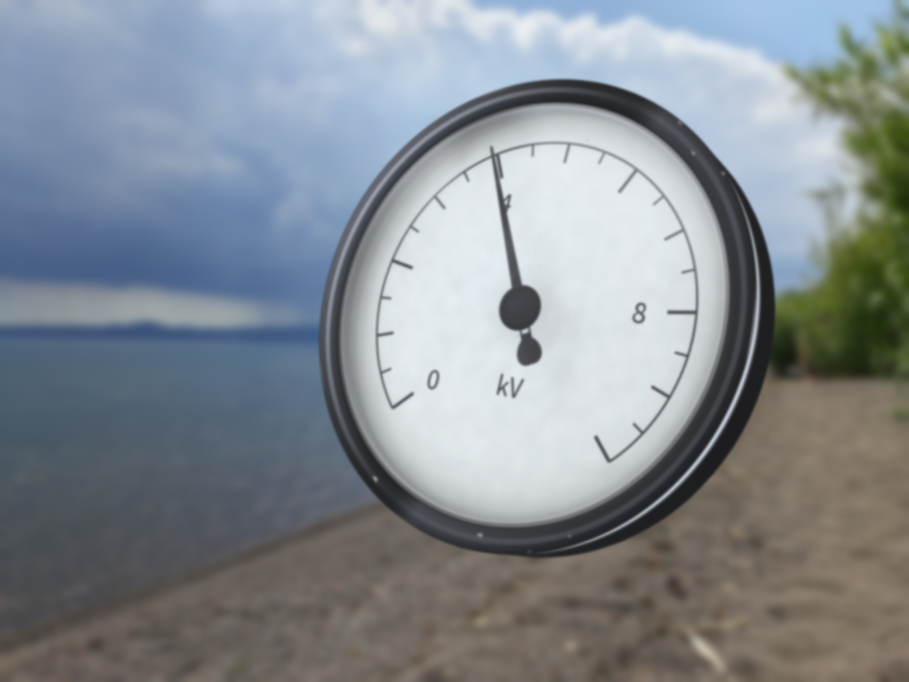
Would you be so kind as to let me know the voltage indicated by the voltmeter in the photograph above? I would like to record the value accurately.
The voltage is 4 kV
